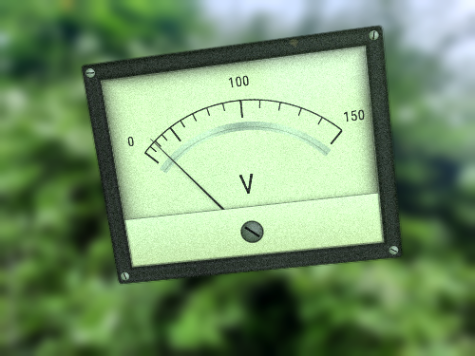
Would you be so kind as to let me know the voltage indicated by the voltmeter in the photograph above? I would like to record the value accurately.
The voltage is 30 V
